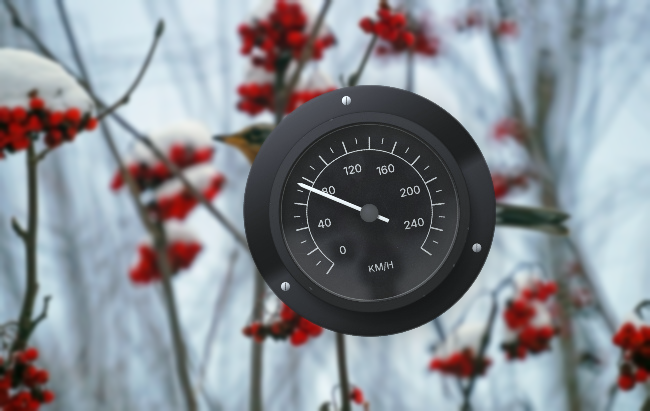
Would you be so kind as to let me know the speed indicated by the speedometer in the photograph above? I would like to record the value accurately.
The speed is 75 km/h
